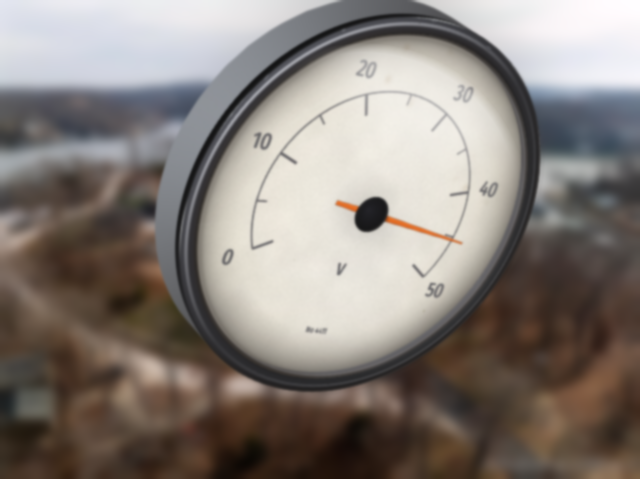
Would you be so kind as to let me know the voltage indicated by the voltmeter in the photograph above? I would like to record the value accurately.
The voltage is 45 V
